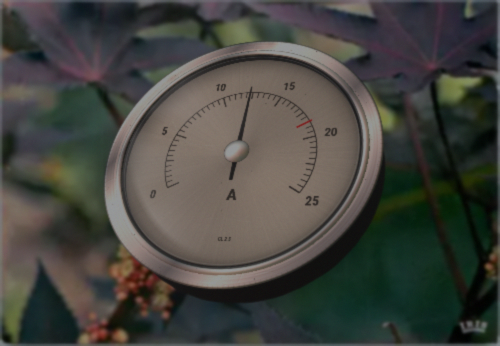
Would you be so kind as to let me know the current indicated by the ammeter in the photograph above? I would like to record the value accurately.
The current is 12.5 A
